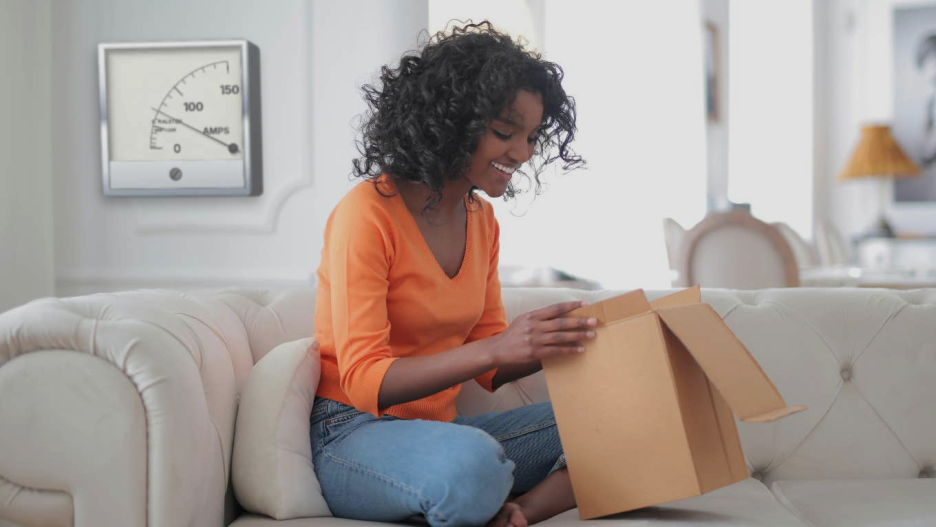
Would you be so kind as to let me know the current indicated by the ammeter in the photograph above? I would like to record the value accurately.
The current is 70 A
